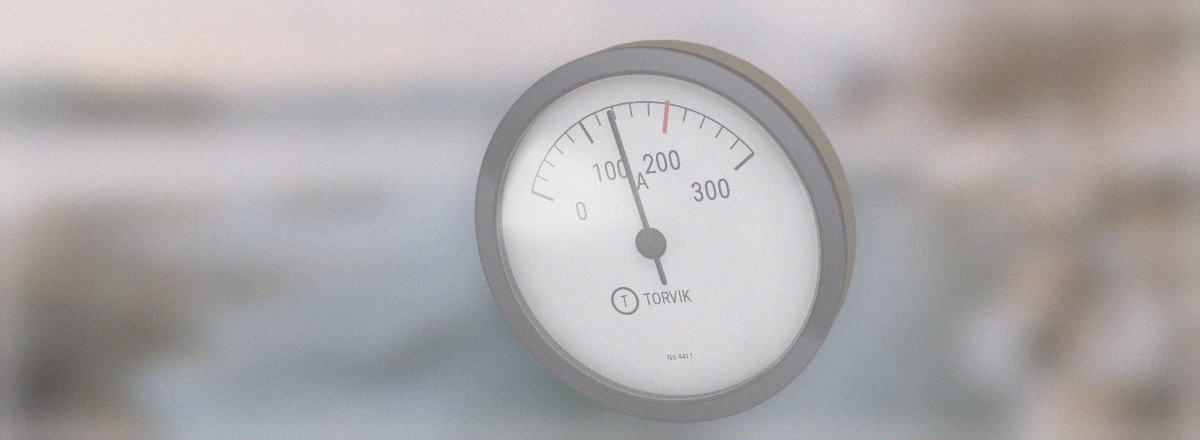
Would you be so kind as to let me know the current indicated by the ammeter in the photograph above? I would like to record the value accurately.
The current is 140 A
